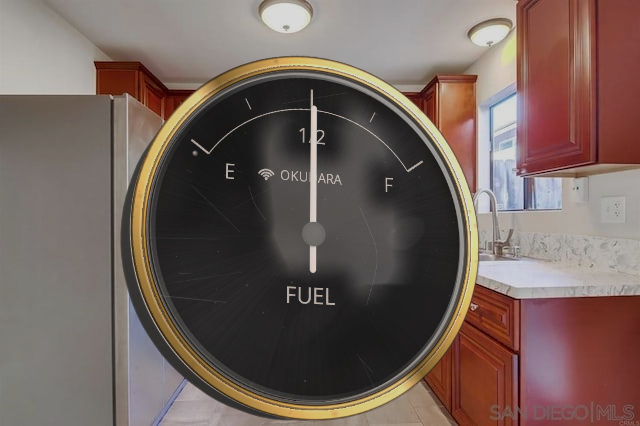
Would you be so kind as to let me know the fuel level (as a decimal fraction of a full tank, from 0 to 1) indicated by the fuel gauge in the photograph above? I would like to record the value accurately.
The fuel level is 0.5
